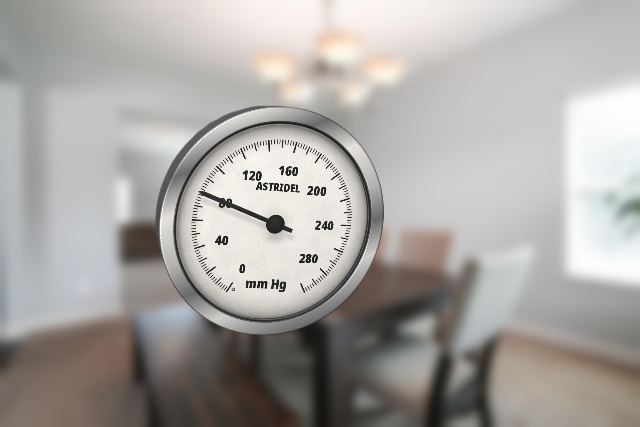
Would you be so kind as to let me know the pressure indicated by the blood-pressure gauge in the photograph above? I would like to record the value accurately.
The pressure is 80 mmHg
